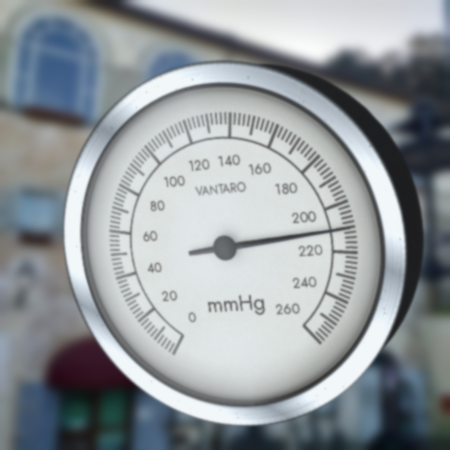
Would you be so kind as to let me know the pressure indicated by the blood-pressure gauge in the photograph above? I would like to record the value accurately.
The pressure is 210 mmHg
